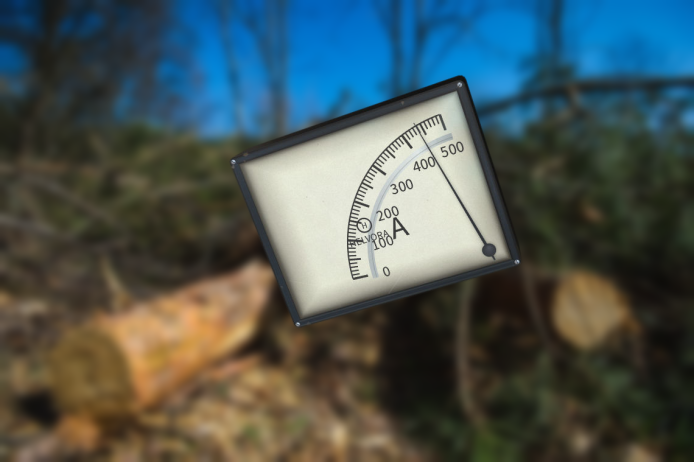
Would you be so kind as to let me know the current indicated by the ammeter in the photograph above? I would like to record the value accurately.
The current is 440 A
